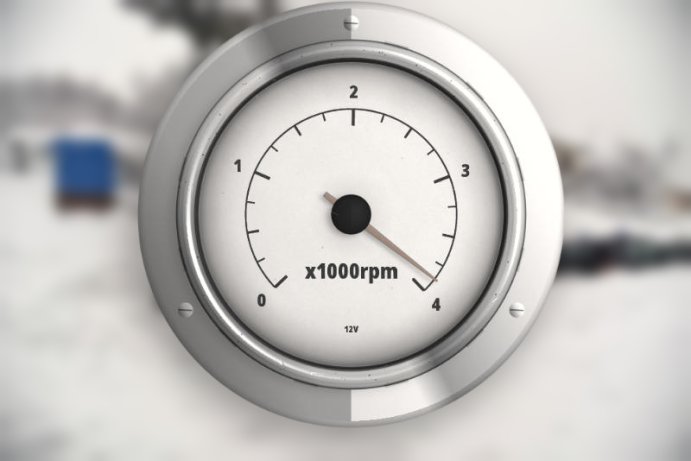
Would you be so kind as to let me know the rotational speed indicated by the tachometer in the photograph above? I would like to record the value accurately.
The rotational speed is 3875 rpm
